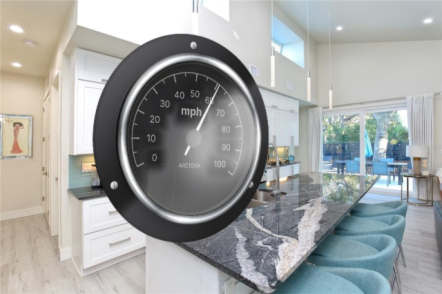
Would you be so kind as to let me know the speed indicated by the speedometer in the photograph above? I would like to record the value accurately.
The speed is 60 mph
